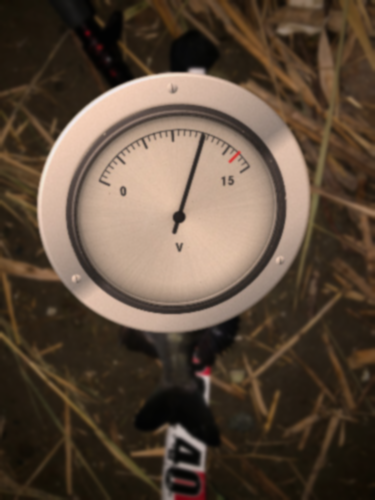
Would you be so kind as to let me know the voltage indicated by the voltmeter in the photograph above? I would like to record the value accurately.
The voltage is 10 V
